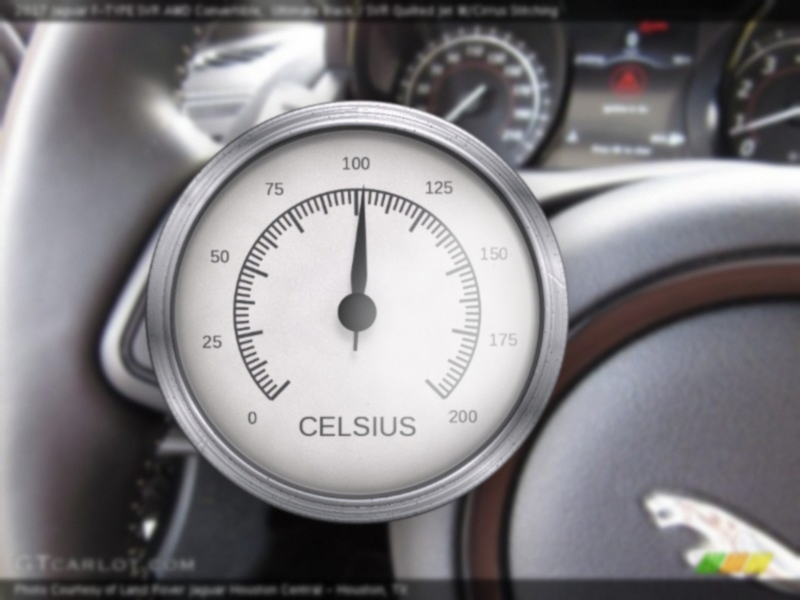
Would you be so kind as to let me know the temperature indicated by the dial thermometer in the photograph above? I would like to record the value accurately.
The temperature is 102.5 °C
